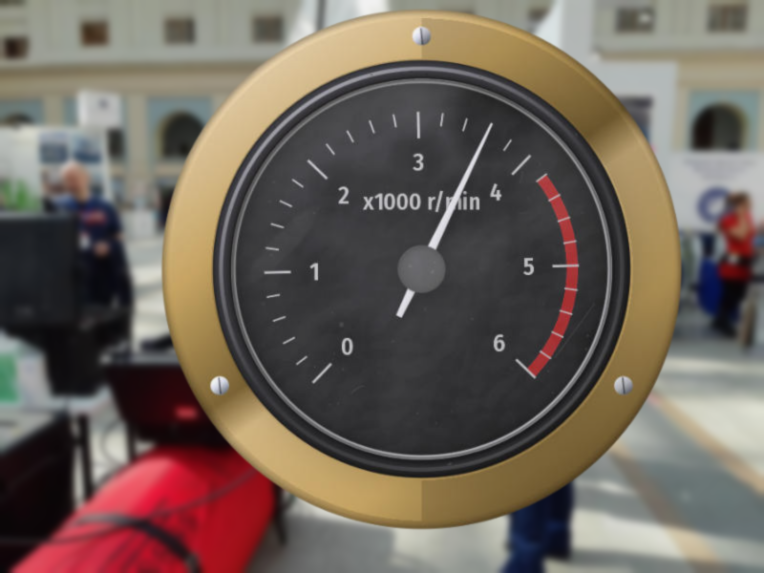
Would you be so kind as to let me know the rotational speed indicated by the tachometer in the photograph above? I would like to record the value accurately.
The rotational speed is 3600 rpm
